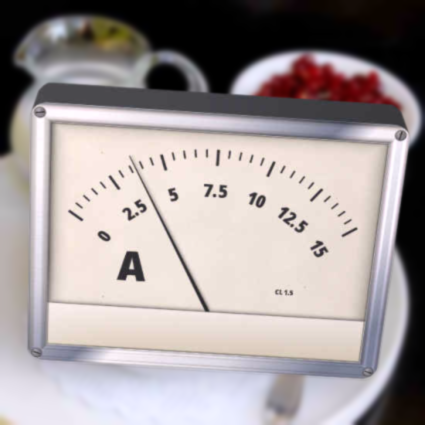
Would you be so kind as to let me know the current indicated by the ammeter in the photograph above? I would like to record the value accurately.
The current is 3.75 A
